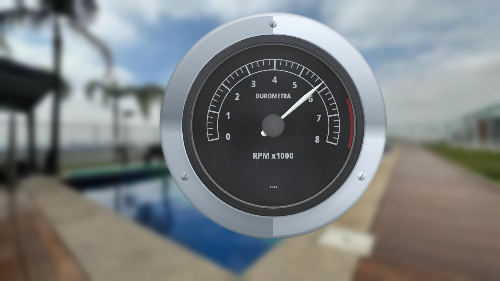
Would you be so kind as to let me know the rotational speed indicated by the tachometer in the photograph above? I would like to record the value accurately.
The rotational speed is 5800 rpm
